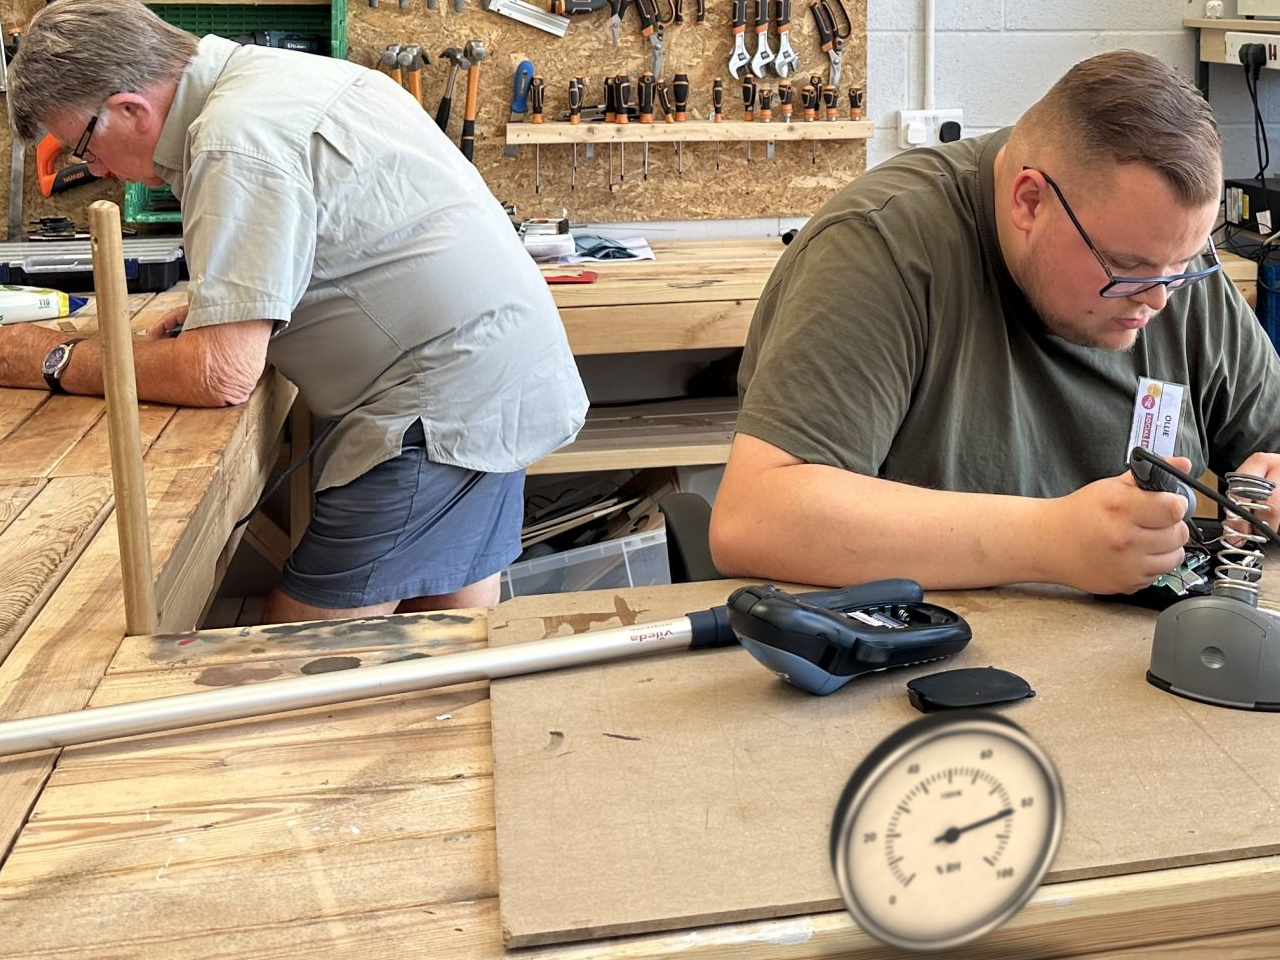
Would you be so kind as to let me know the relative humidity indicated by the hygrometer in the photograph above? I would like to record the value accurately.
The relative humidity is 80 %
